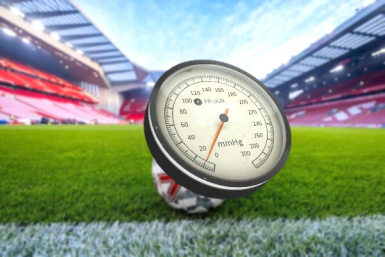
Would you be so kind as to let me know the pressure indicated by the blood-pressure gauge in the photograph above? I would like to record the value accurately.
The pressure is 10 mmHg
